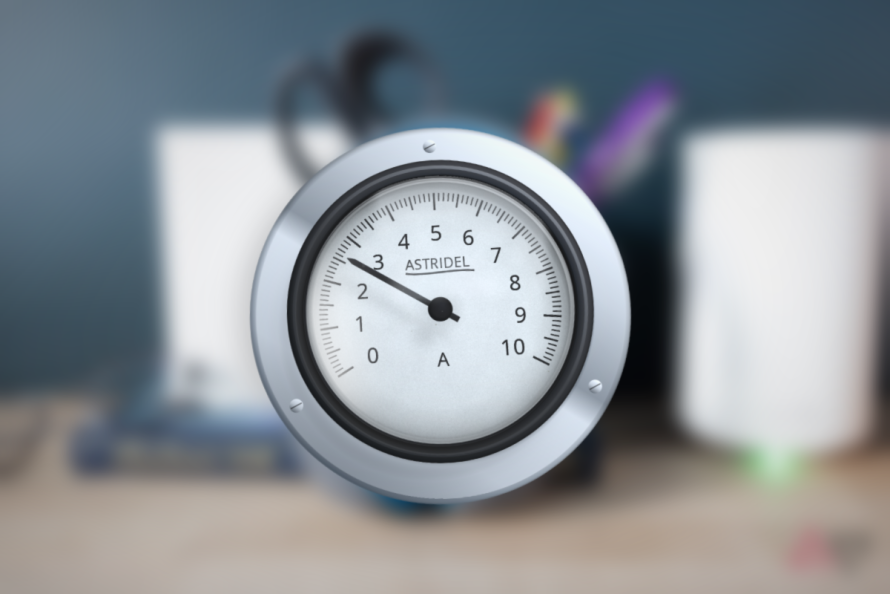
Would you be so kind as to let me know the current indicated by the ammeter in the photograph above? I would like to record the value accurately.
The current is 2.6 A
